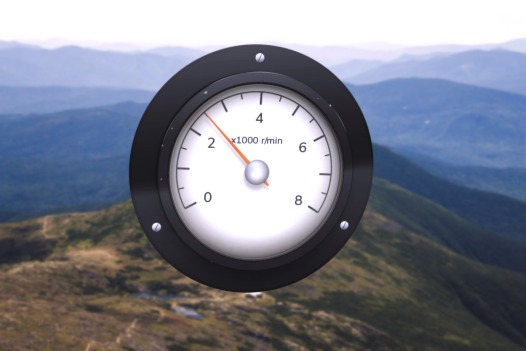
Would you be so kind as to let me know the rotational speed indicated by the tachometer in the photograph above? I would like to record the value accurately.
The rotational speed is 2500 rpm
